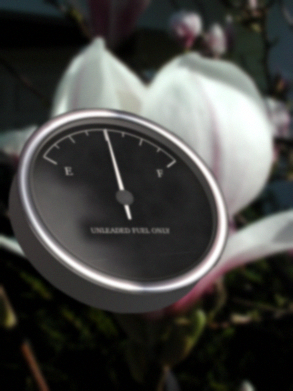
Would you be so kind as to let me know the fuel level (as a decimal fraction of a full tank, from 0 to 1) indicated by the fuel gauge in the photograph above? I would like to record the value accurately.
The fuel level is 0.5
